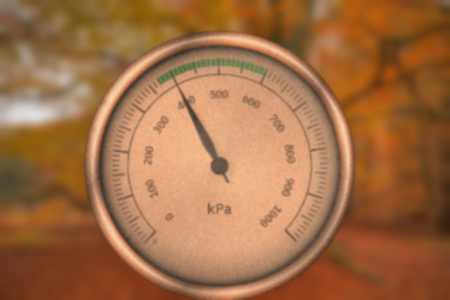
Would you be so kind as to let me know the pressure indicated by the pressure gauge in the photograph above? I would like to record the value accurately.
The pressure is 400 kPa
